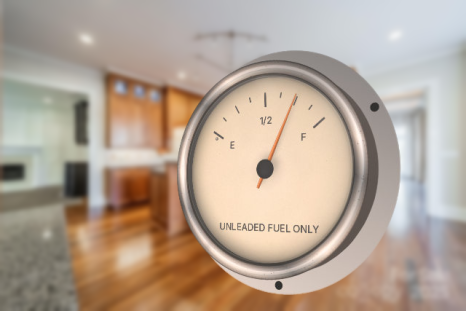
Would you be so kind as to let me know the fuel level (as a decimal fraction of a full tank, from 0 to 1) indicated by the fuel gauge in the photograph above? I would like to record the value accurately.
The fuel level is 0.75
